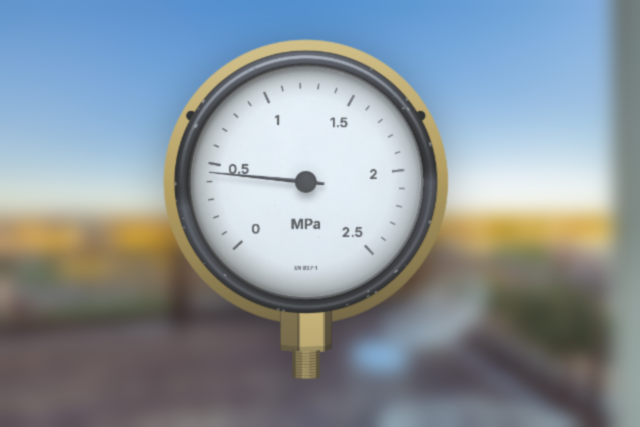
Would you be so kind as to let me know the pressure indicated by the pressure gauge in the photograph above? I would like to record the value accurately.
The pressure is 0.45 MPa
